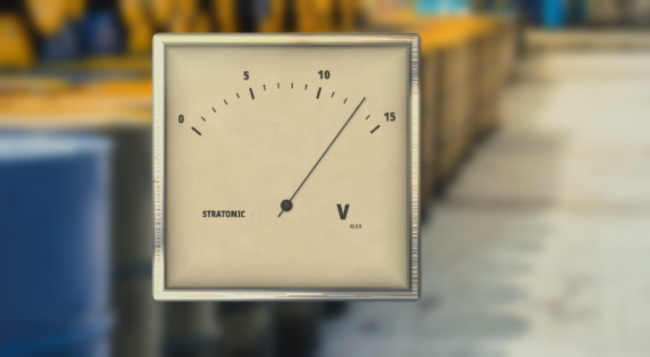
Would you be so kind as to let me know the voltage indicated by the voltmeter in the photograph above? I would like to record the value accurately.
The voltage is 13 V
